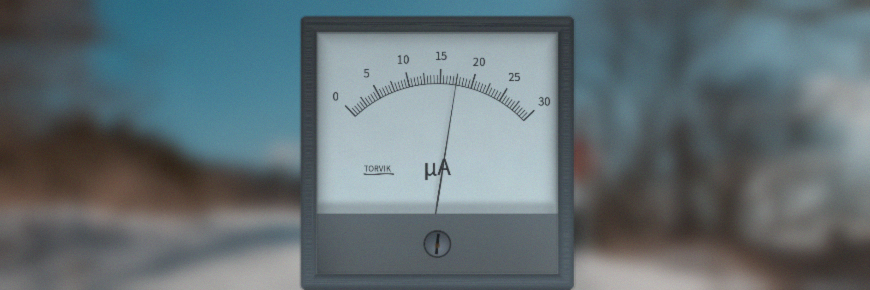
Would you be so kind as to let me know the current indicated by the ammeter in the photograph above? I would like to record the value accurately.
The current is 17.5 µA
